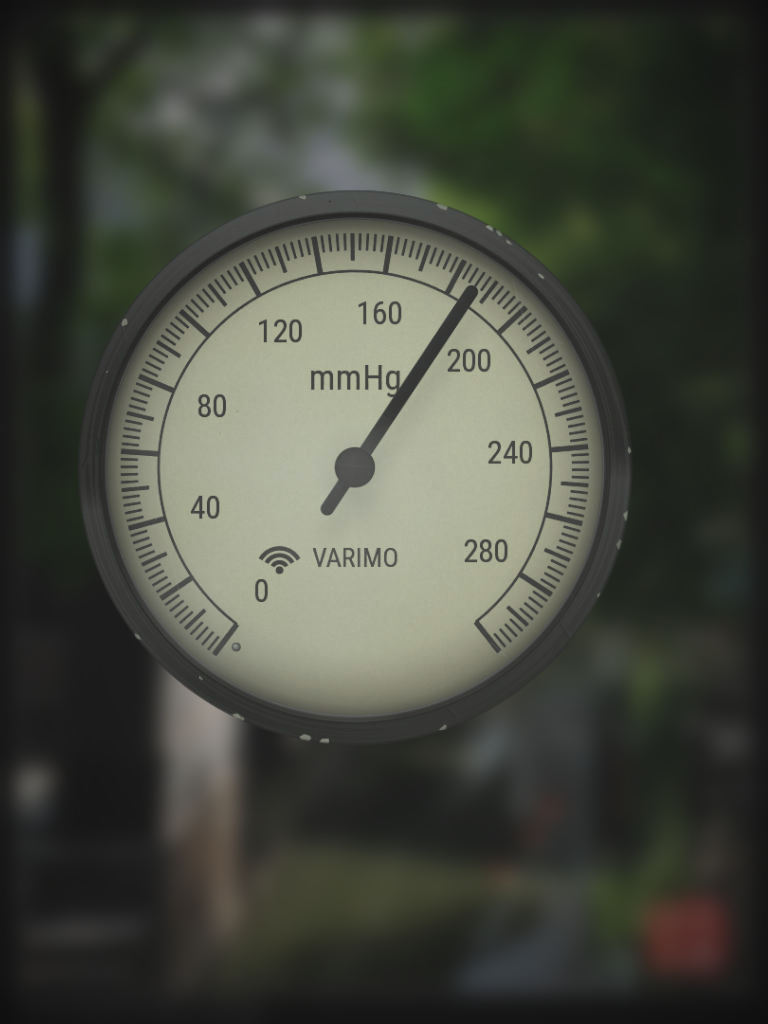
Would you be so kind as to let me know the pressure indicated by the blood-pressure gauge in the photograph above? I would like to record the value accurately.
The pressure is 186 mmHg
